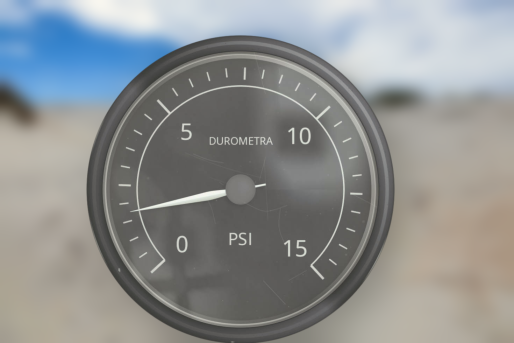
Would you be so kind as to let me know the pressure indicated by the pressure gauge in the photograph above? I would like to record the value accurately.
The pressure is 1.75 psi
